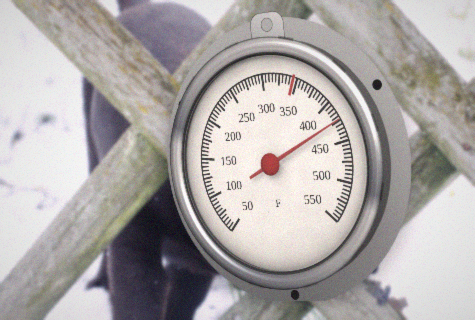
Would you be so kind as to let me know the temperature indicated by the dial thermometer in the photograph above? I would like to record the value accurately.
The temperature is 425 °F
